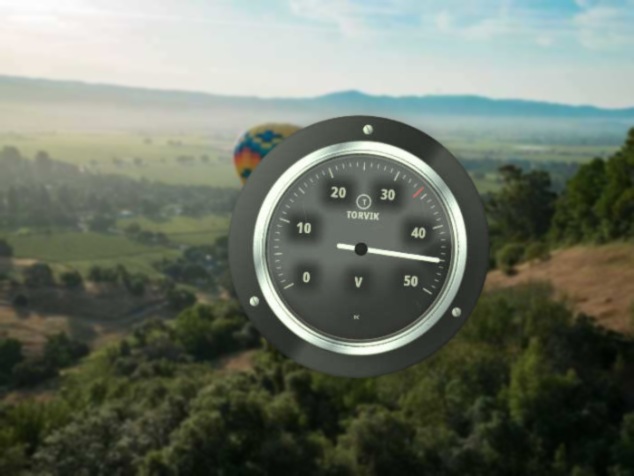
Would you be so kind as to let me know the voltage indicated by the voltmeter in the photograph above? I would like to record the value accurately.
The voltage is 45 V
